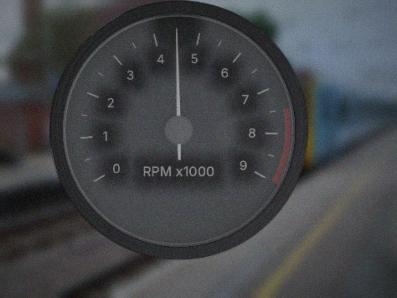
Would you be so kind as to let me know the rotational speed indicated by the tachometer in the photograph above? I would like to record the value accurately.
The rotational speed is 4500 rpm
